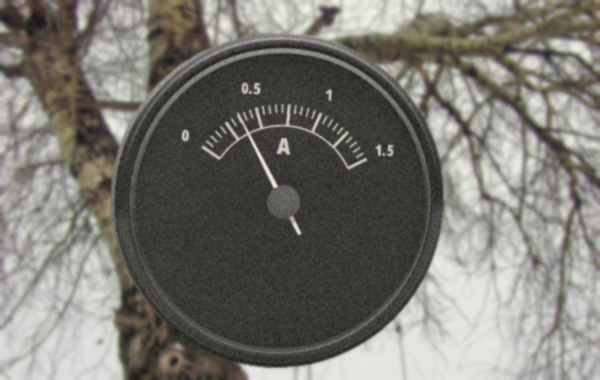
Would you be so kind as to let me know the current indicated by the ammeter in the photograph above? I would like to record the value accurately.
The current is 0.35 A
